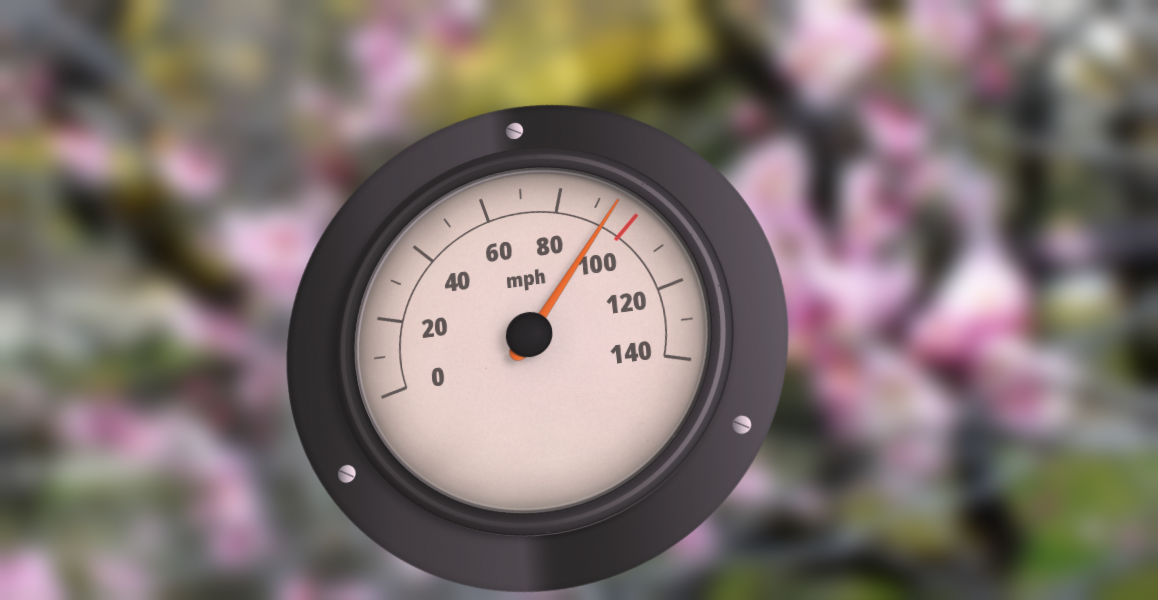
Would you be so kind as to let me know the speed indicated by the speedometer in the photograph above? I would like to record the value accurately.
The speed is 95 mph
